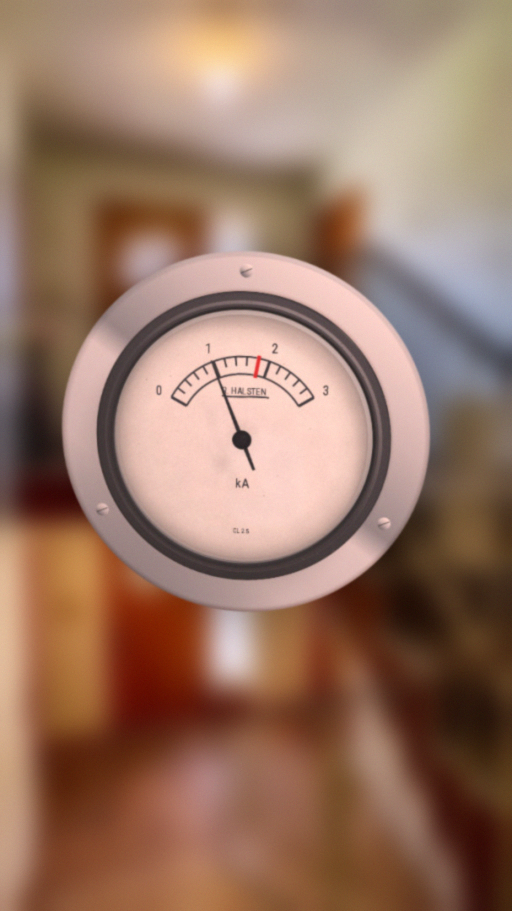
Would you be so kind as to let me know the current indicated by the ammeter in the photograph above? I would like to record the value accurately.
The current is 1 kA
